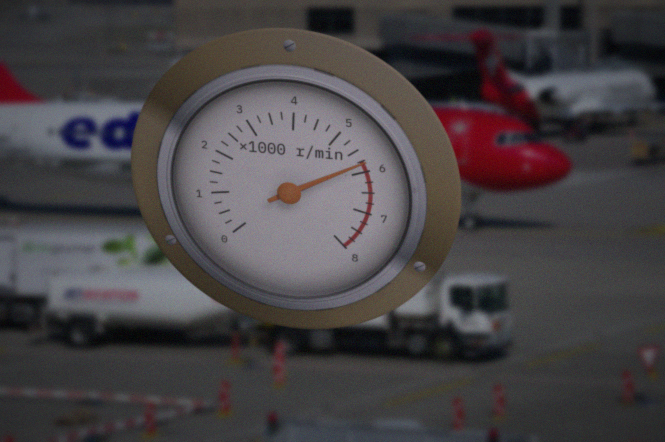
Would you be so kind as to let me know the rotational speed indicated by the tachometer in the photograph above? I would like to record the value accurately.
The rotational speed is 5750 rpm
